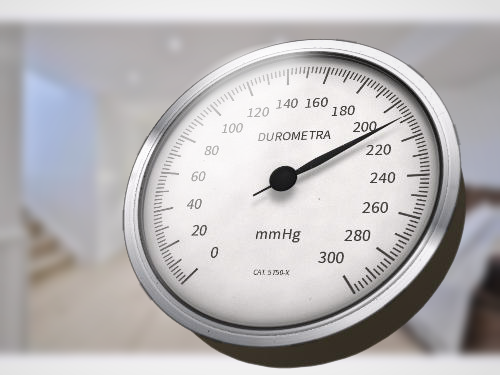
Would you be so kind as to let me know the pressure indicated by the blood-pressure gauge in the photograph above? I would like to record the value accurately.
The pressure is 210 mmHg
